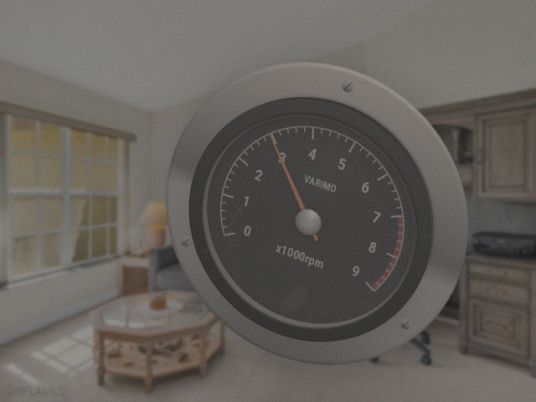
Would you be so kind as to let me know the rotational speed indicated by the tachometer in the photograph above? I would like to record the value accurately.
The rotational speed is 3000 rpm
